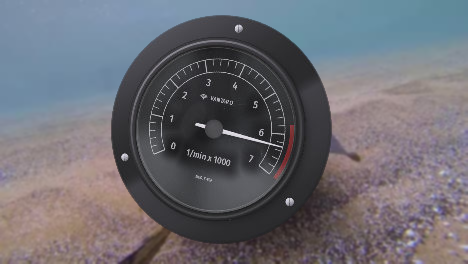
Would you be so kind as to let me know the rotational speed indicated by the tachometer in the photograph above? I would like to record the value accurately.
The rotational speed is 6300 rpm
